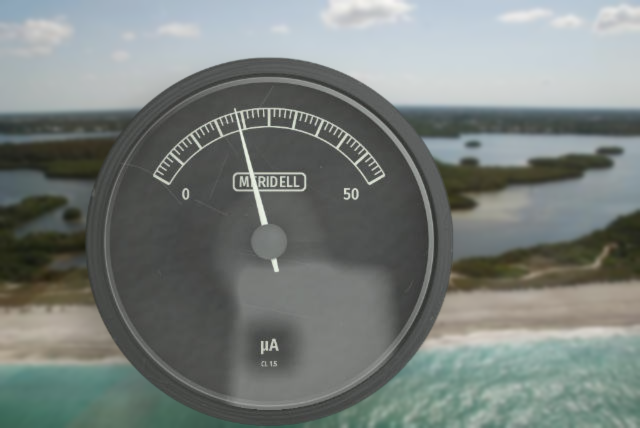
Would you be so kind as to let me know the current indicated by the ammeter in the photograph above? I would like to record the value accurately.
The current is 19 µA
